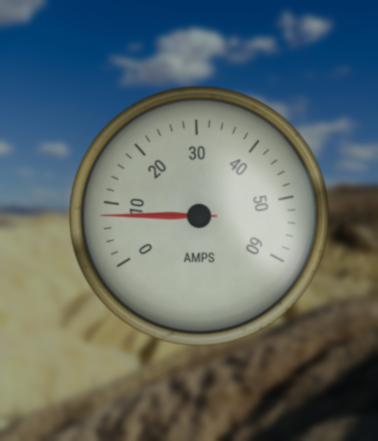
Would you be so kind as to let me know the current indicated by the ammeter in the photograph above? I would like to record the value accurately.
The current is 8 A
